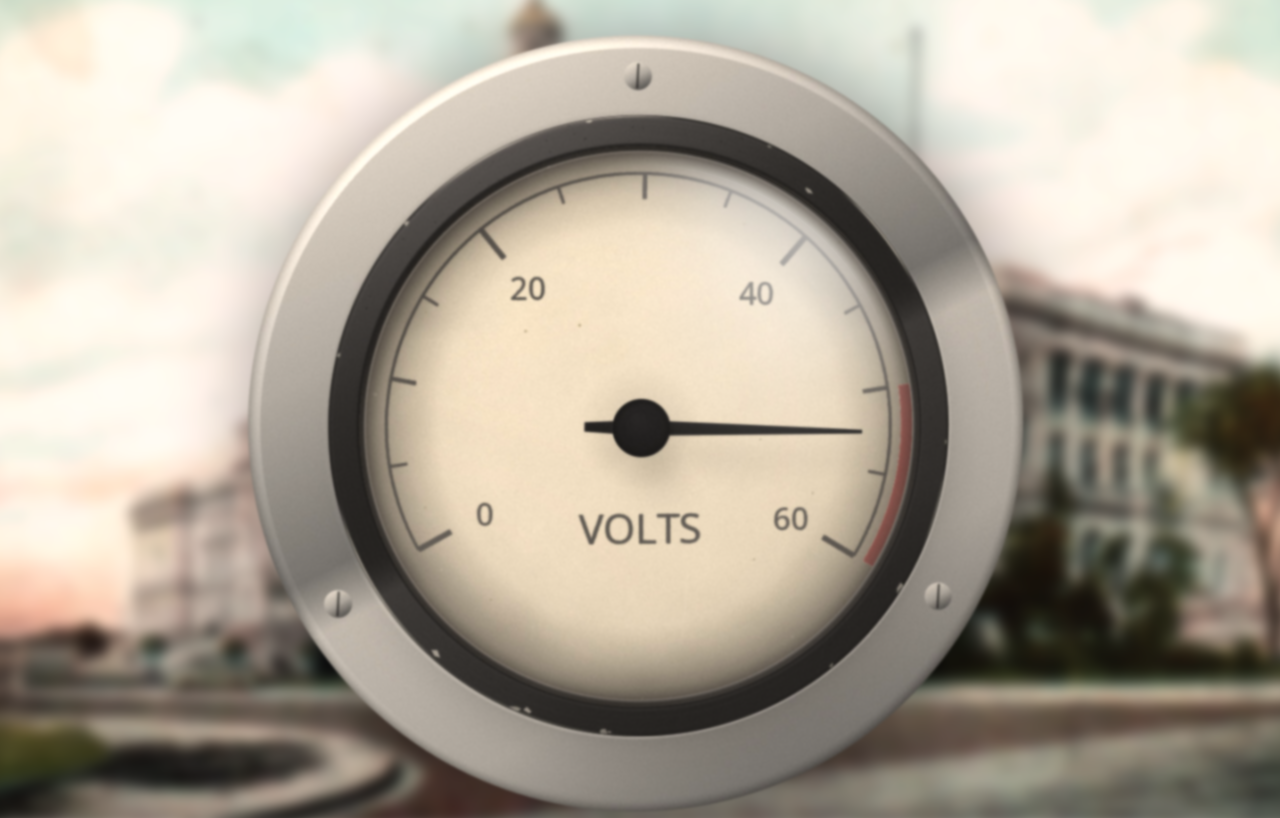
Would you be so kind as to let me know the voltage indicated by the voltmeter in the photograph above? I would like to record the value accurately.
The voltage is 52.5 V
